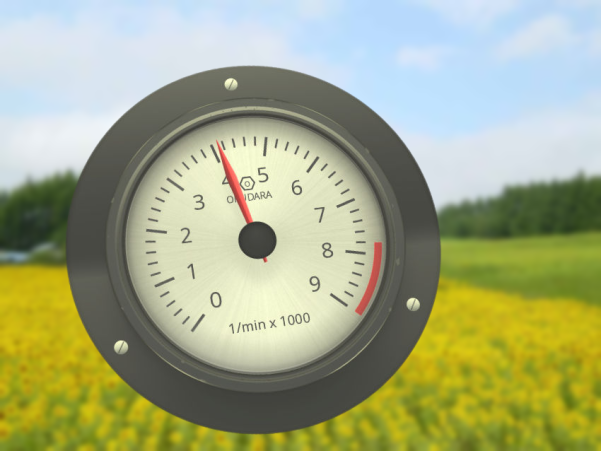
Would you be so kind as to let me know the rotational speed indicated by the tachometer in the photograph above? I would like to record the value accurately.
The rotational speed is 4100 rpm
